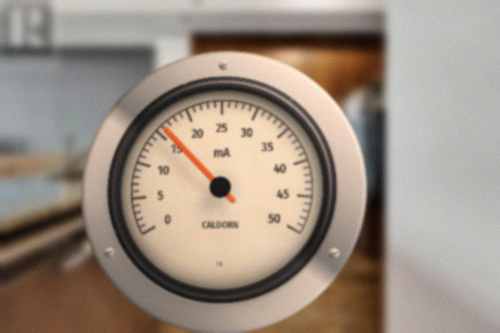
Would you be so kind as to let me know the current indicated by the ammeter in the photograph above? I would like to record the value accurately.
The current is 16 mA
